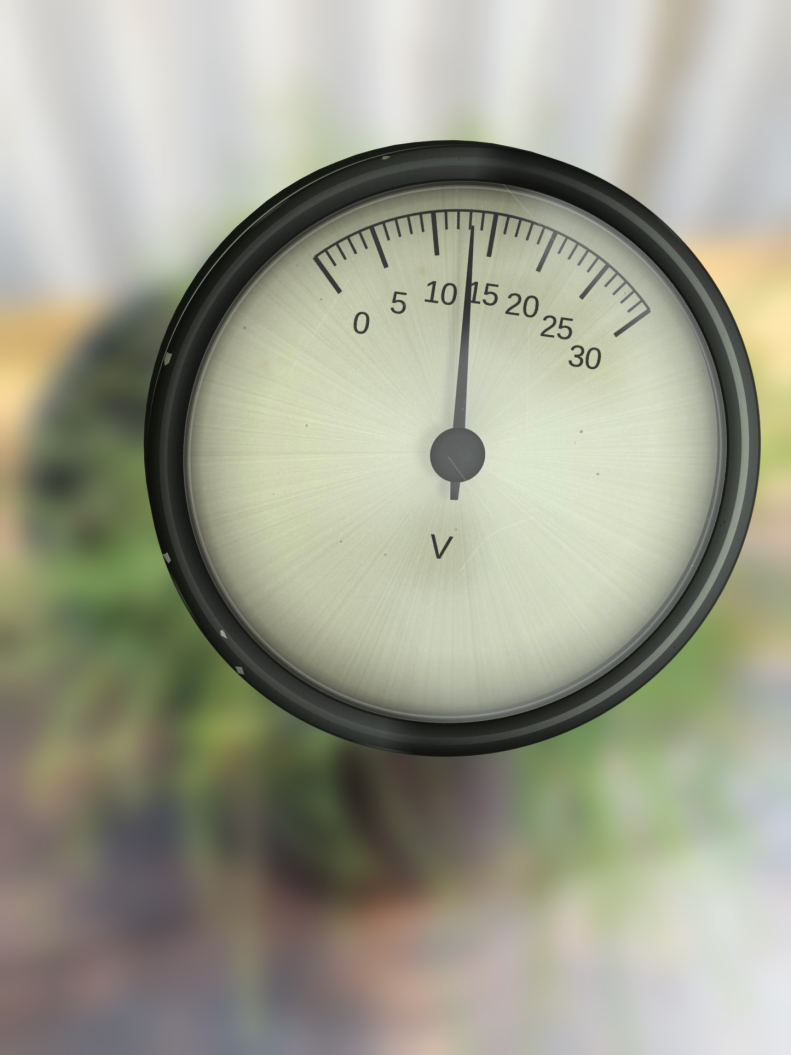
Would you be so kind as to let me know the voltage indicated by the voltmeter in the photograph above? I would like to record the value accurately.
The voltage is 13 V
